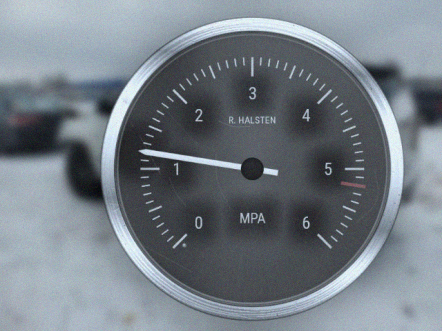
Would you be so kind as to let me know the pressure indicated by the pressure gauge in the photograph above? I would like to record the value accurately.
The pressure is 1.2 MPa
